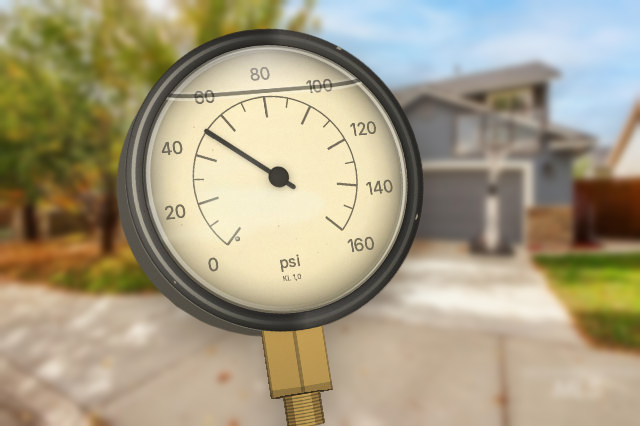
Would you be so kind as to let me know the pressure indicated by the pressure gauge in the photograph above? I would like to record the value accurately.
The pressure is 50 psi
